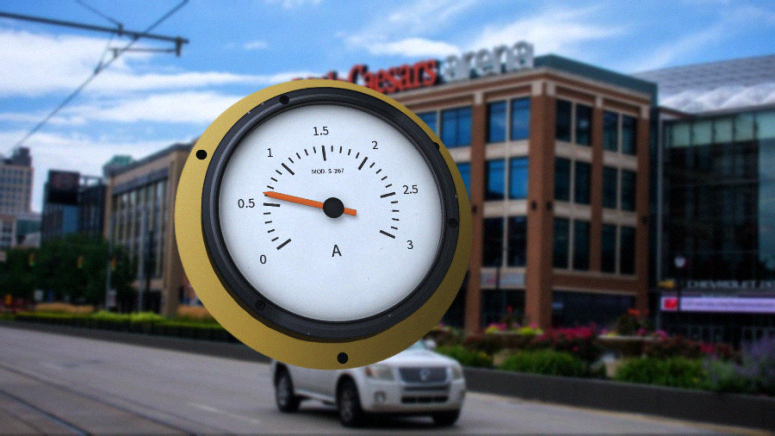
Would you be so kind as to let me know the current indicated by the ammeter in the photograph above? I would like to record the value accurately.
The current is 0.6 A
